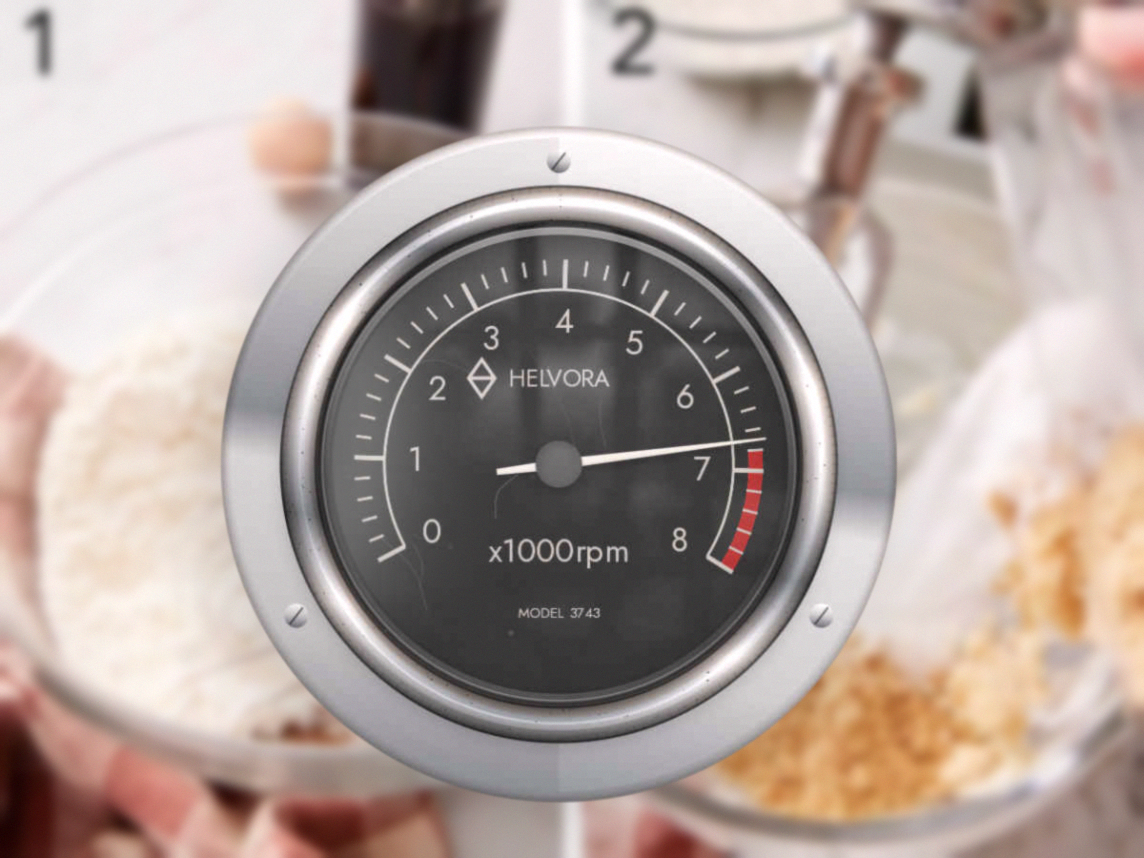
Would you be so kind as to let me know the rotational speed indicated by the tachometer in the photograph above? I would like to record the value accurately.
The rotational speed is 6700 rpm
